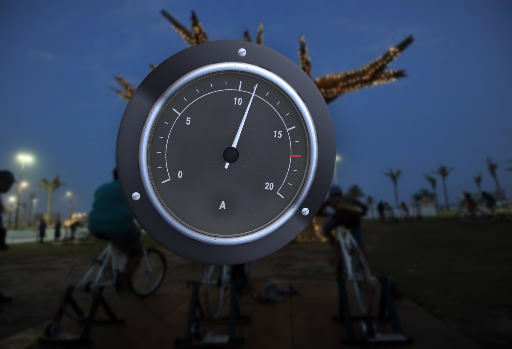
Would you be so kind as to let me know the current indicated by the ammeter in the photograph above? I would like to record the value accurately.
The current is 11 A
